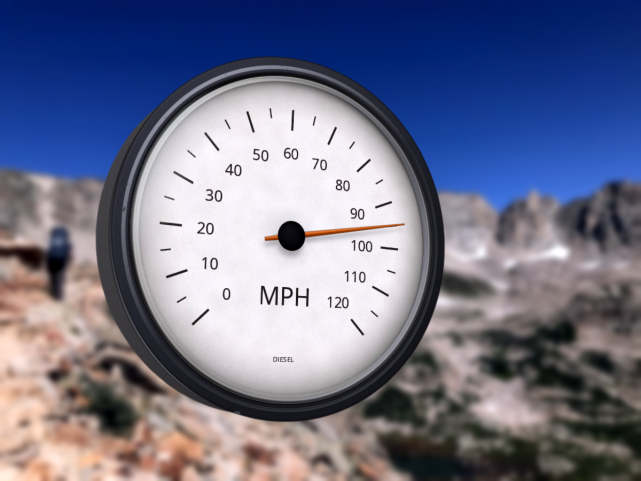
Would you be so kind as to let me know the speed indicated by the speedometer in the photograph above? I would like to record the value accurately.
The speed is 95 mph
